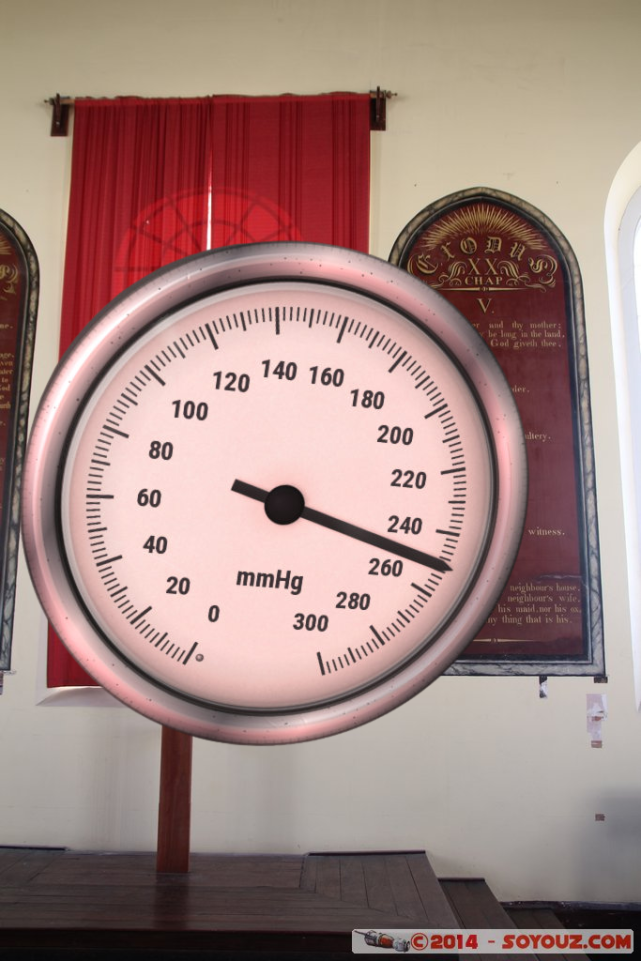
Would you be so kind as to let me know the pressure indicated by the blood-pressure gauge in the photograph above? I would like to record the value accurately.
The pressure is 250 mmHg
